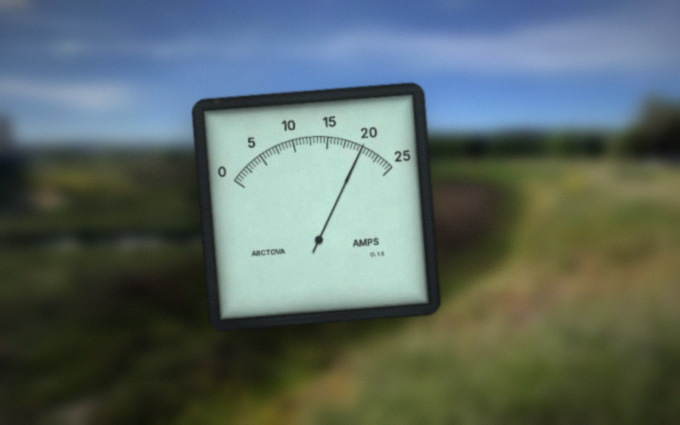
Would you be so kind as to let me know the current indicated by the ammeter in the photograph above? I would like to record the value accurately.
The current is 20 A
